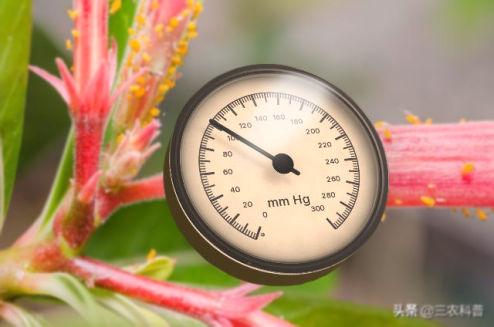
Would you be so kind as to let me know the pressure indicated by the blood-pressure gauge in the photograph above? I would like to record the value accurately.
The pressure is 100 mmHg
